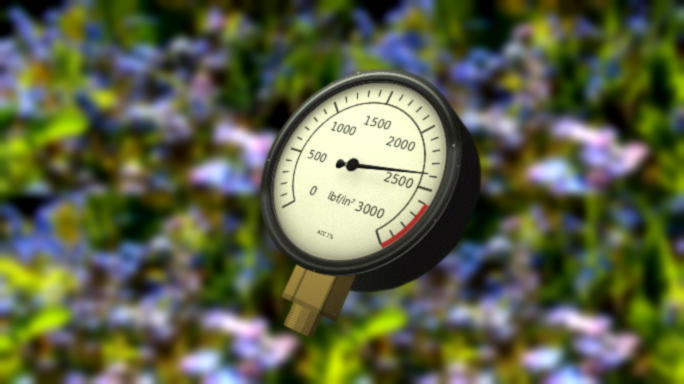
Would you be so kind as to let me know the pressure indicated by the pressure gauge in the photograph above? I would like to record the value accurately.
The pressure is 2400 psi
